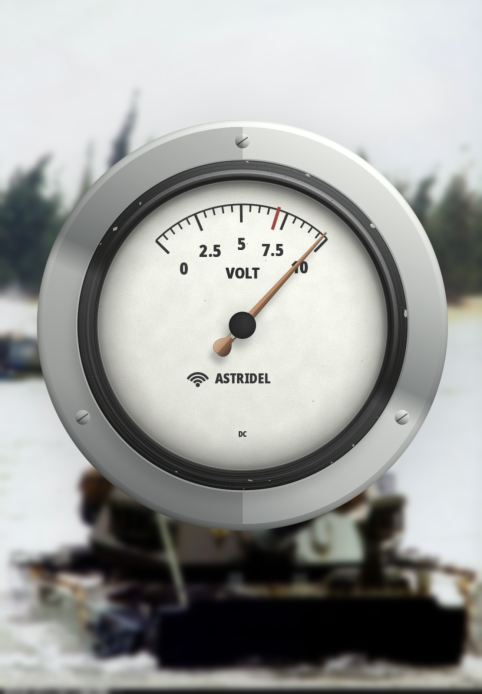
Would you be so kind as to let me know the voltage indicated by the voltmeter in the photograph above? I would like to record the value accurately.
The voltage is 9.75 V
